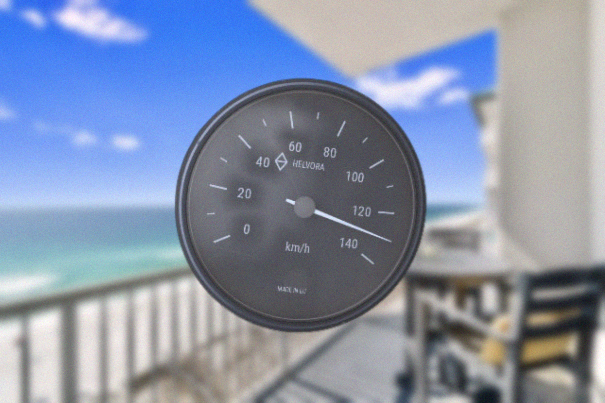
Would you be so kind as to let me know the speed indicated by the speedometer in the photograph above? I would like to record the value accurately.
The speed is 130 km/h
